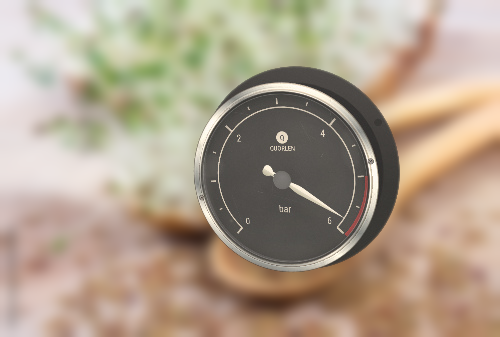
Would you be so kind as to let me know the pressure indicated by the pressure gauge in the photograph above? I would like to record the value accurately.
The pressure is 5.75 bar
